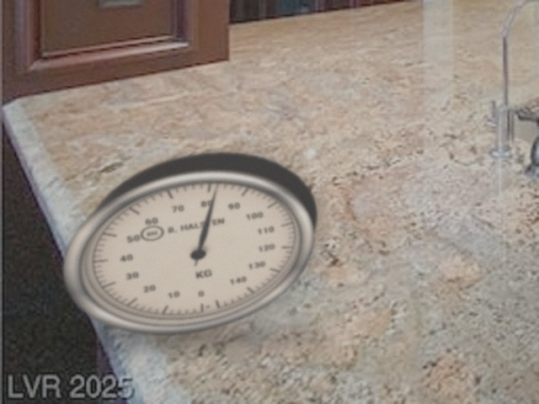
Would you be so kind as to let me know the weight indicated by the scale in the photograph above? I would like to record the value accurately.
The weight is 82 kg
